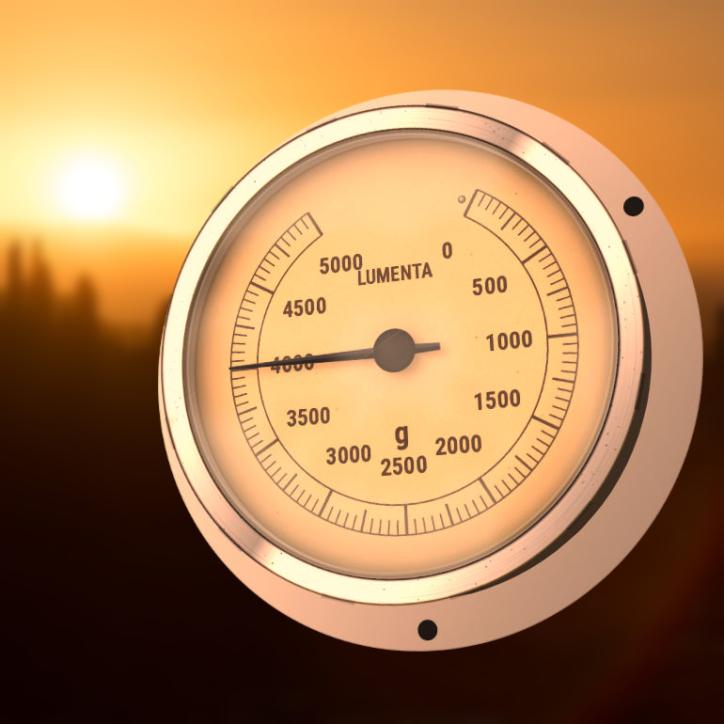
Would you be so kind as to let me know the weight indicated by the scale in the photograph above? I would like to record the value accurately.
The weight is 4000 g
